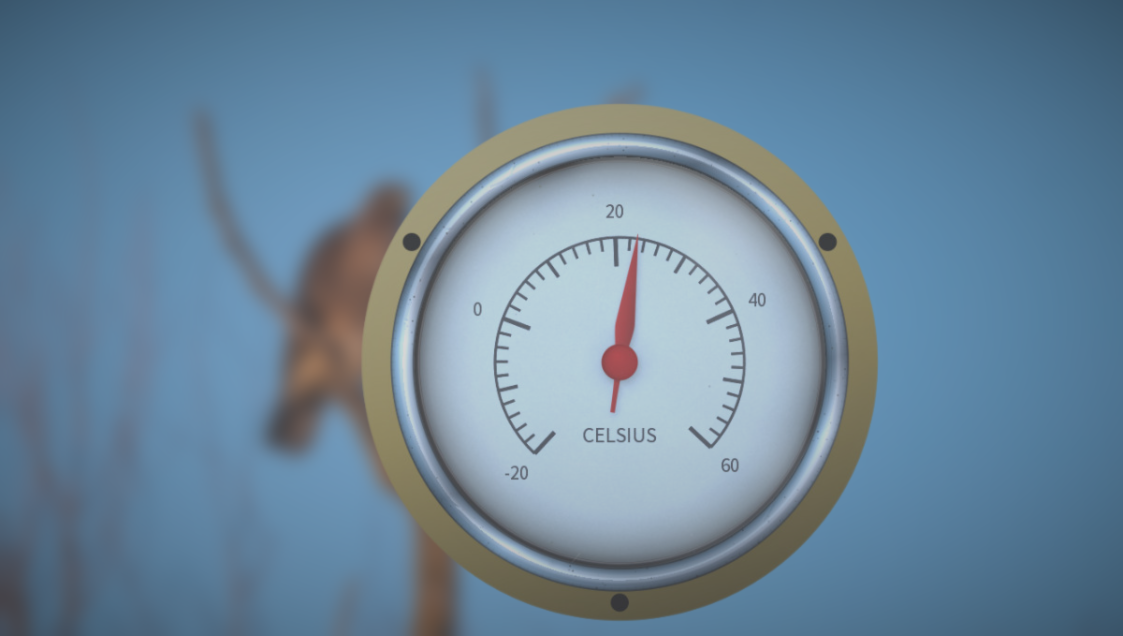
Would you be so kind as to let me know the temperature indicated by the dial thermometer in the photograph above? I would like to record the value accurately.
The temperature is 23 °C
